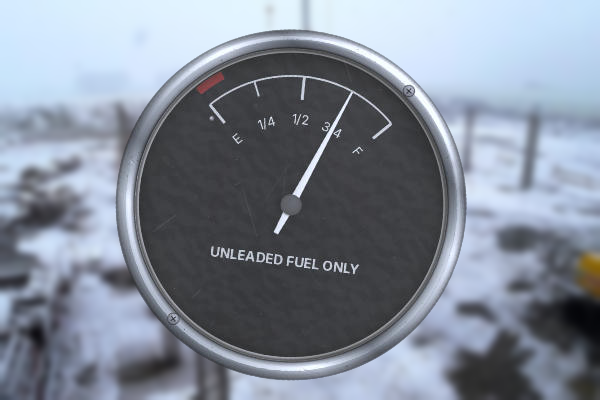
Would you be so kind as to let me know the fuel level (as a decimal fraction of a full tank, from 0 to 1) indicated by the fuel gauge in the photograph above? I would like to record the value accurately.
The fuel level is 0.75
